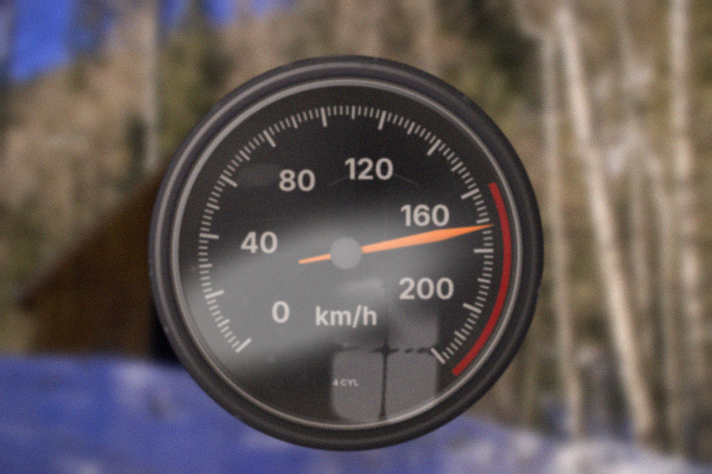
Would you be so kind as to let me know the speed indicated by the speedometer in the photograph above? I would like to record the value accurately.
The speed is 172 km/h
